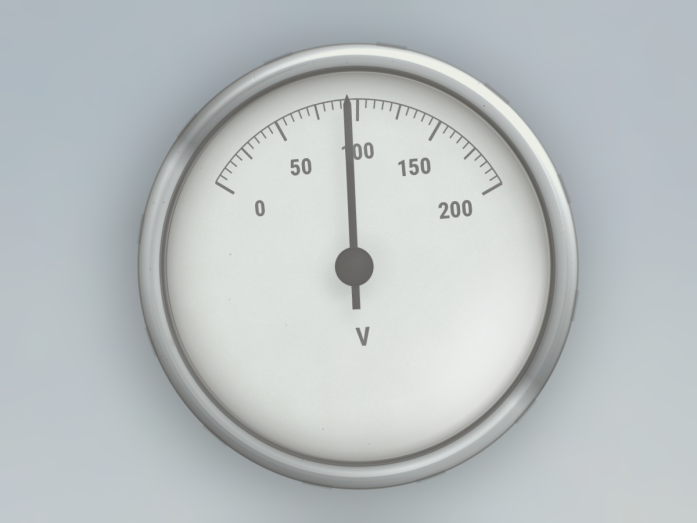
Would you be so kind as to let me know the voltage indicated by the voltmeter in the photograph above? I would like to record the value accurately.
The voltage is 95 V
